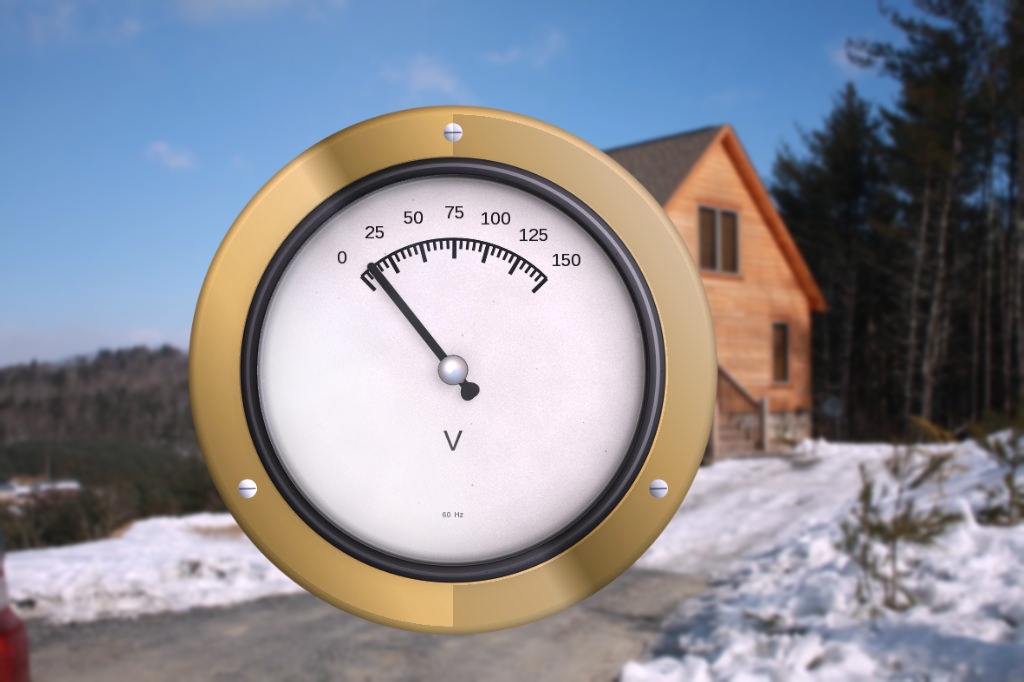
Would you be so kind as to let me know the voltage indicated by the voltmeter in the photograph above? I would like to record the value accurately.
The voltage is 10 V
